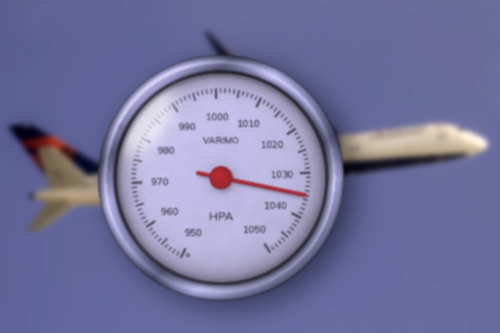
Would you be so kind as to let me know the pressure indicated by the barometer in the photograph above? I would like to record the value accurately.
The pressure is 1035 hPa
